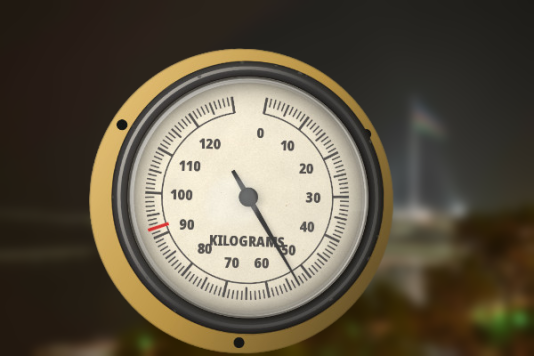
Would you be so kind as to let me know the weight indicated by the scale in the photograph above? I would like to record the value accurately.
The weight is 53 kg
